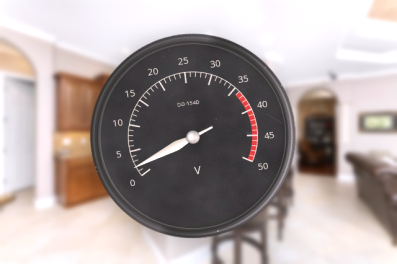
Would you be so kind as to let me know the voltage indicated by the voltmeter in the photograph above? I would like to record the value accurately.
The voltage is 2 V
